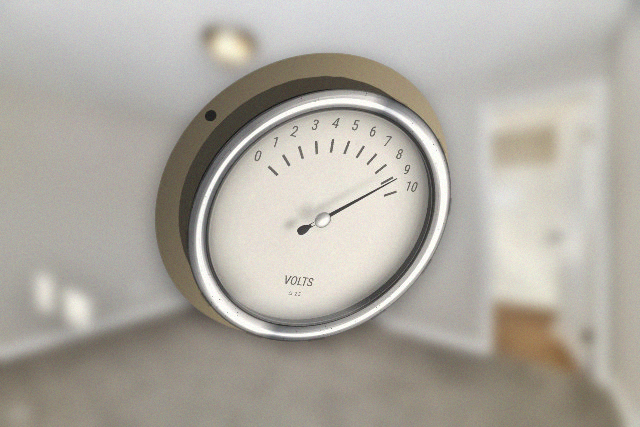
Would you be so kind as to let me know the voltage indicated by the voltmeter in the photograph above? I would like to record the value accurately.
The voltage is 9 V
